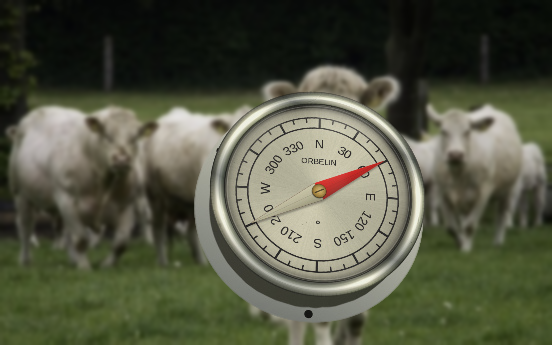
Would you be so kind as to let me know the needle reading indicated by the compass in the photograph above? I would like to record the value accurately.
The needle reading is 60 °
